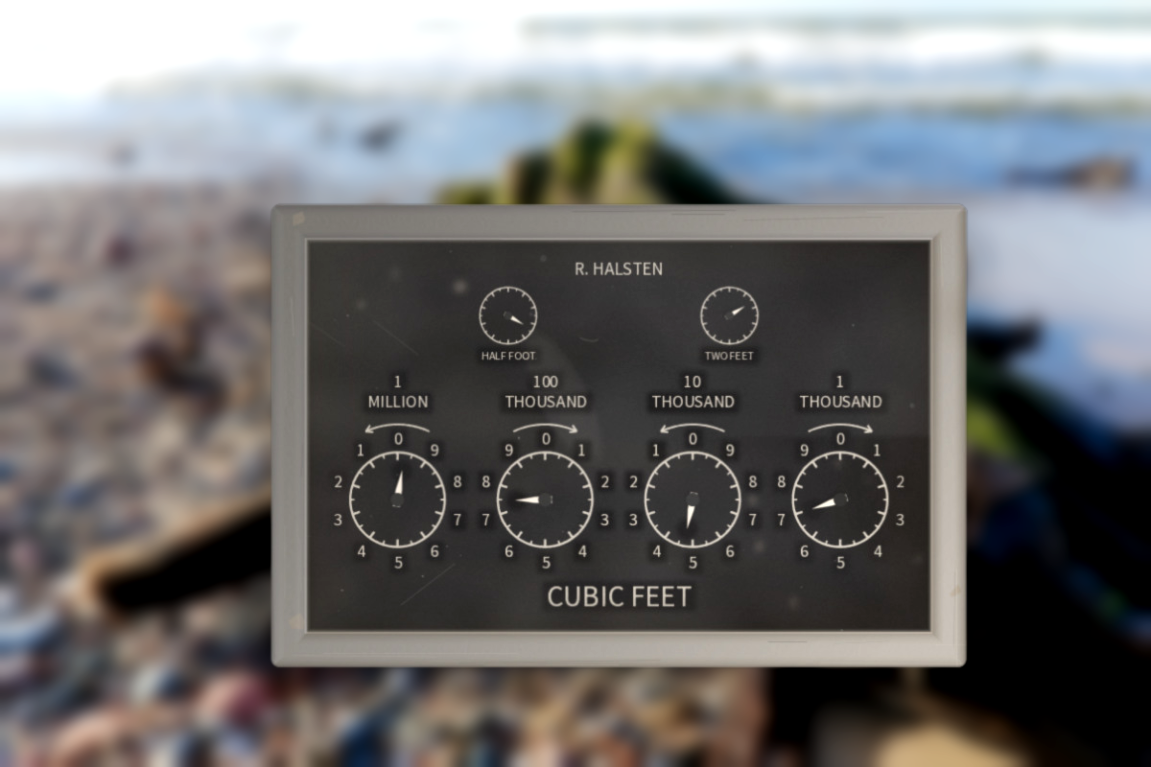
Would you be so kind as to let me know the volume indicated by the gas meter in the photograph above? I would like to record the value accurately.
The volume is 974700 ft³
